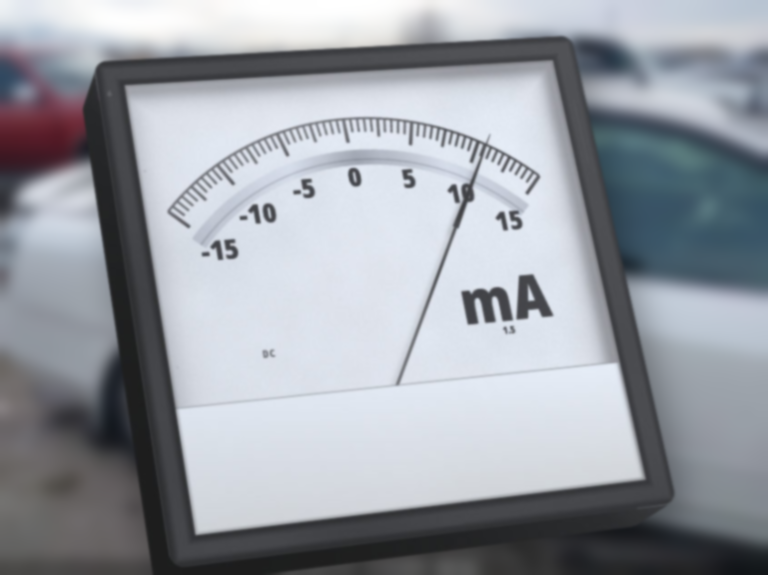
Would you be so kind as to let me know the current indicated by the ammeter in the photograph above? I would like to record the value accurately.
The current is 10.5 mA
